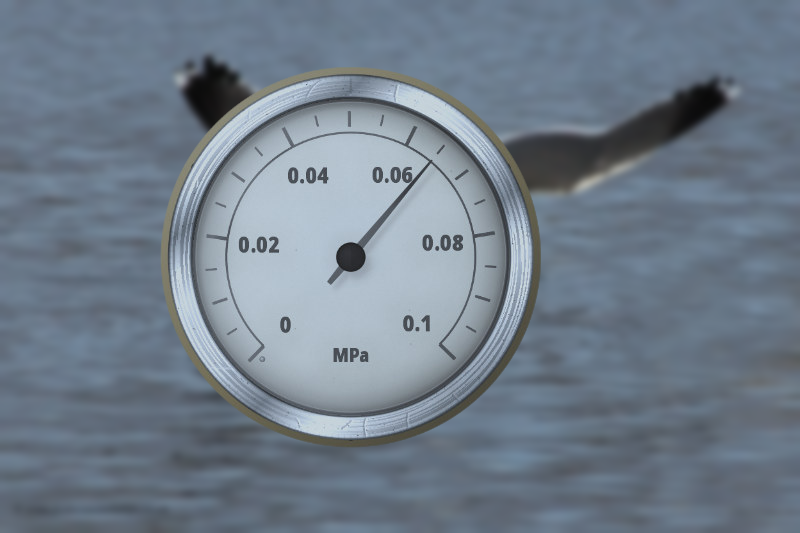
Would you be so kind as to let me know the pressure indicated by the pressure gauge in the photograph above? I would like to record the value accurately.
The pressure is 0.065 MPa
